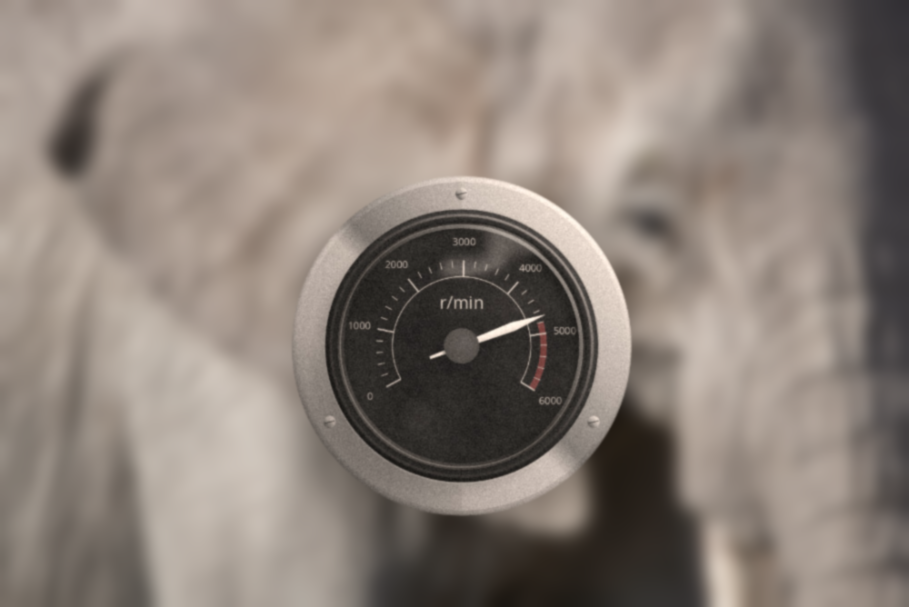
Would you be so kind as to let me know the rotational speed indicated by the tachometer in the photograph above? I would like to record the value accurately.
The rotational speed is 4700 rpm
